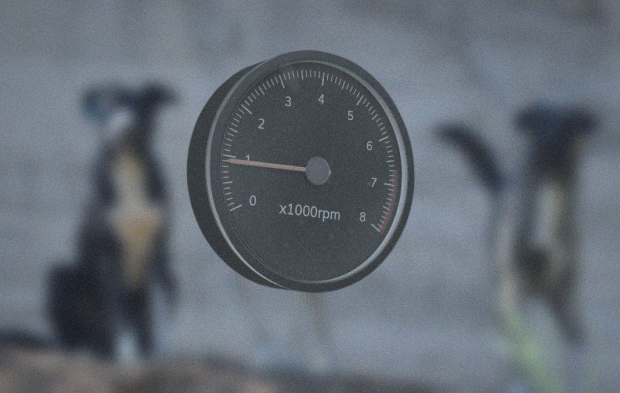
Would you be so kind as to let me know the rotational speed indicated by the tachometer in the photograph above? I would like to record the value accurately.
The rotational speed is 900 rpm
